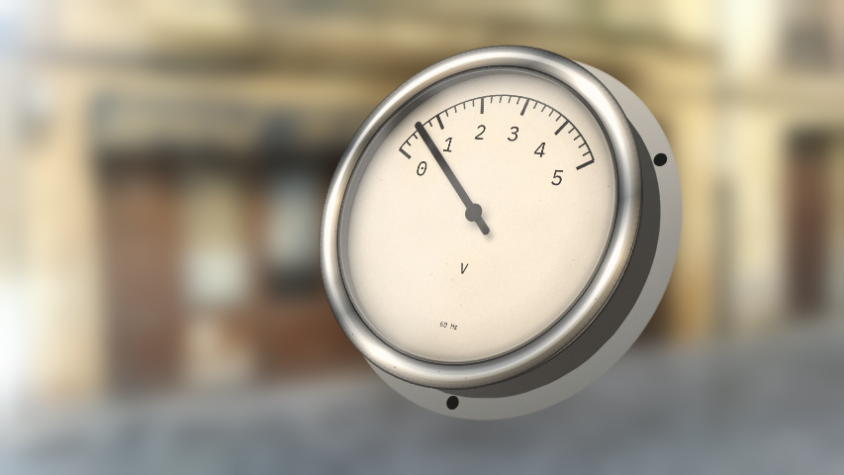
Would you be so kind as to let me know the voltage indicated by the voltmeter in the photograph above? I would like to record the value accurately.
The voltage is 0.6 V
